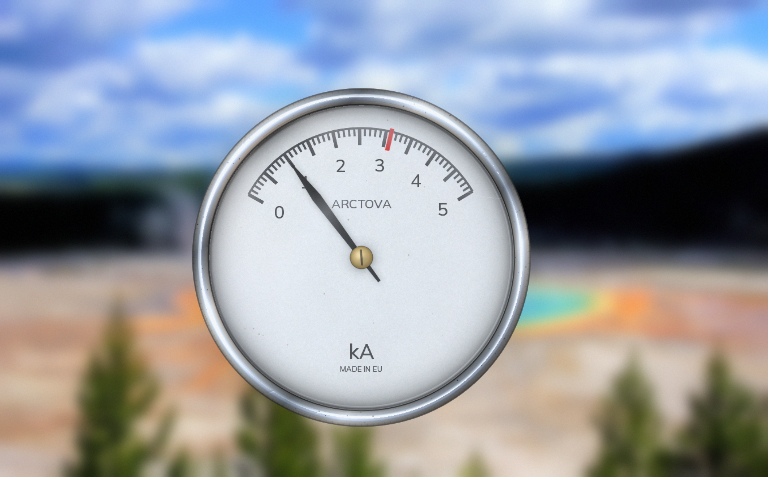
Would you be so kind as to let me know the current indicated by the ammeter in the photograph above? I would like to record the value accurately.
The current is 1 kA
